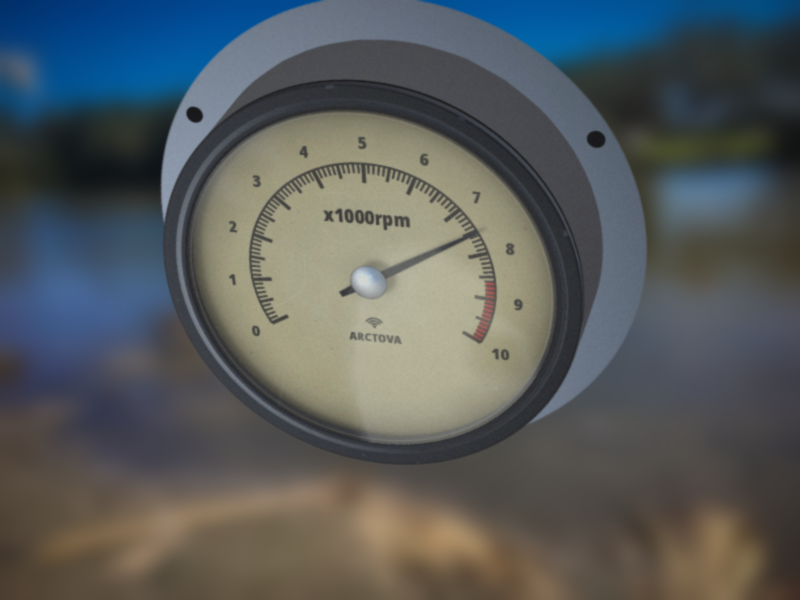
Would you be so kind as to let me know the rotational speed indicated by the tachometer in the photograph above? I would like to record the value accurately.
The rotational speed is 7500 rpm
